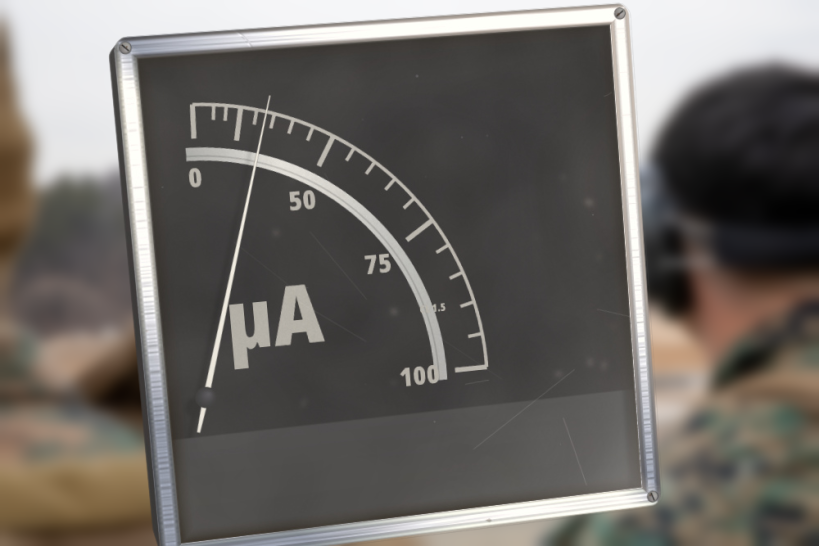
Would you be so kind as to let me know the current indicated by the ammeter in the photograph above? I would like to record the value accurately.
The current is 32.5 µA
